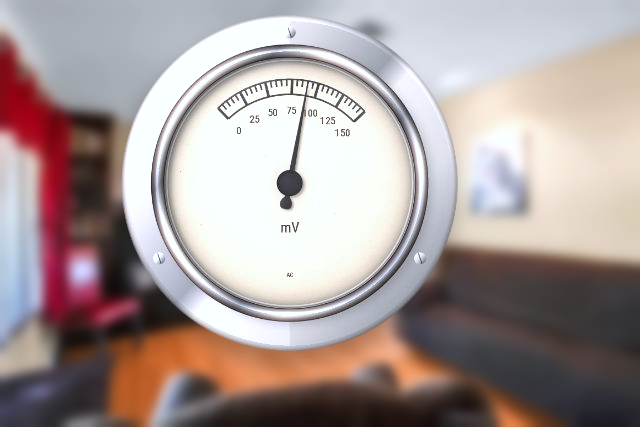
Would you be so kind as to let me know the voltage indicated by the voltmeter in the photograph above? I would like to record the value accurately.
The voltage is 90 mV
